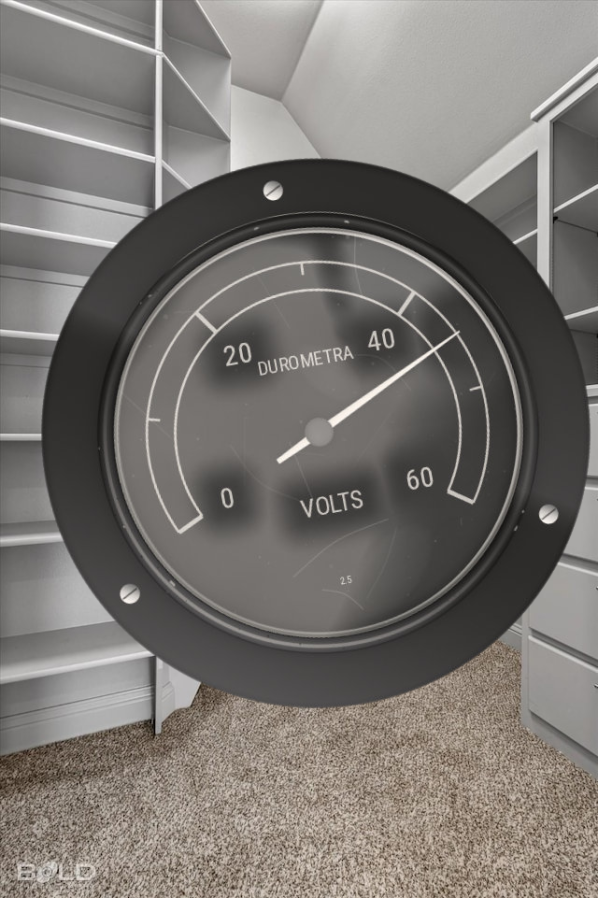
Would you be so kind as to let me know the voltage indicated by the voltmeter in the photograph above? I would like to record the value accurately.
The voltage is 45 V
